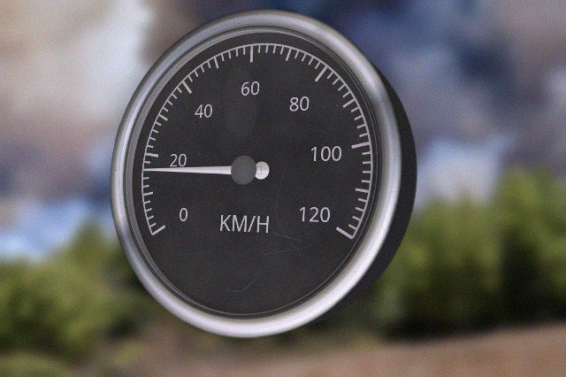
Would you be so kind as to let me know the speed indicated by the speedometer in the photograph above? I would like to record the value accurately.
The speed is 16 km/h
